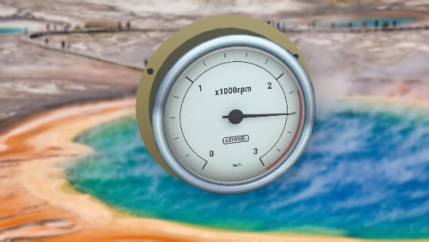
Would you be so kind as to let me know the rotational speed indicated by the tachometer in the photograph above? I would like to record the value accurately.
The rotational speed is 2400 rpm
